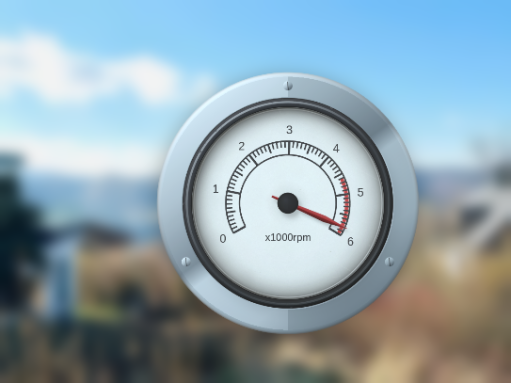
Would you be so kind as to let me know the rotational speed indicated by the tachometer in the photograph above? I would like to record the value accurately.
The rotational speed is 5800 rpm
